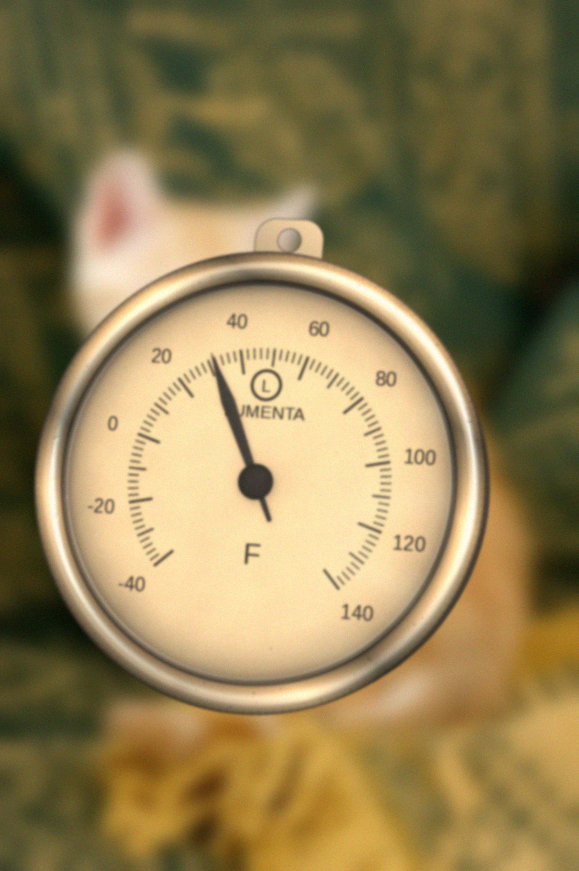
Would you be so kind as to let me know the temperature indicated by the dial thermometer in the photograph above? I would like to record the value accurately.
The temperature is 32 °F
